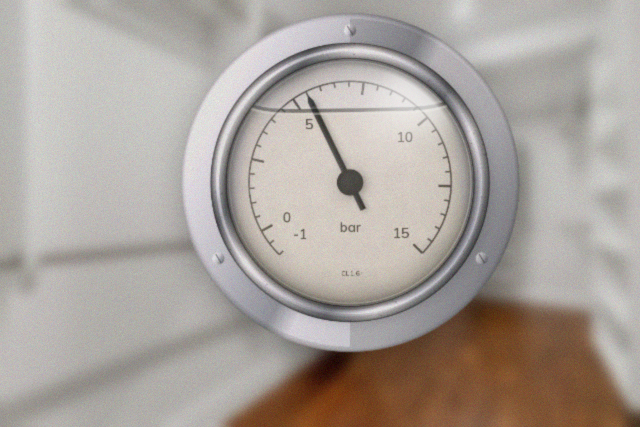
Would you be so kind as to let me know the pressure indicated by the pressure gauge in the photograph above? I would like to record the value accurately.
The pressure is 5.5 bar
